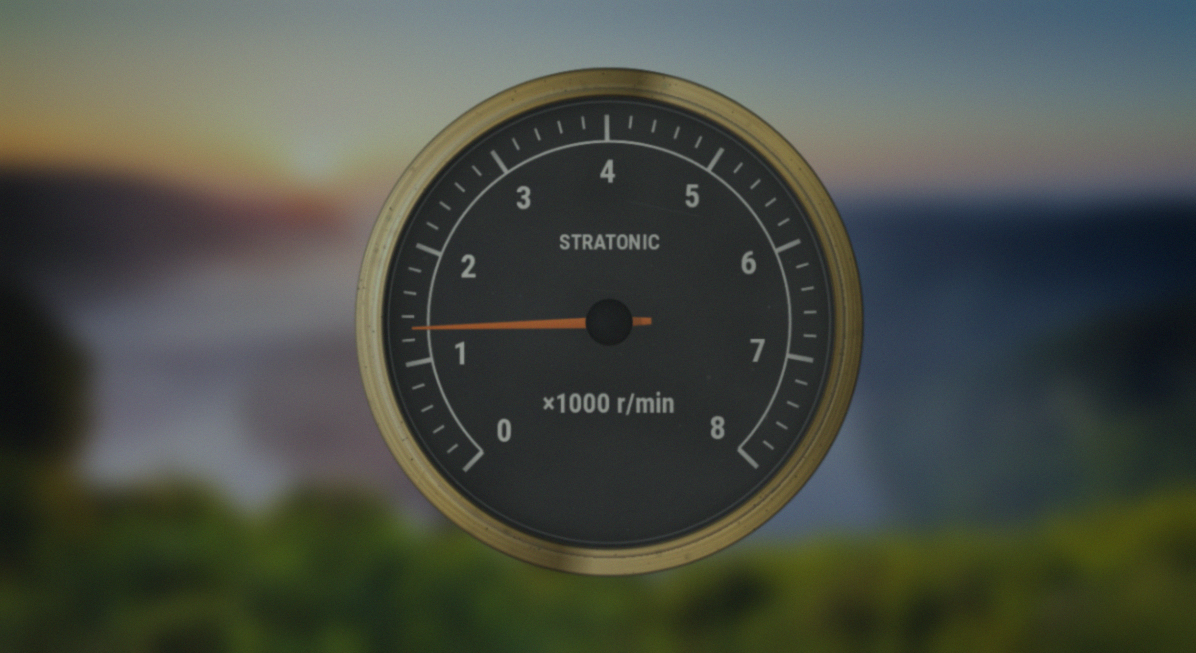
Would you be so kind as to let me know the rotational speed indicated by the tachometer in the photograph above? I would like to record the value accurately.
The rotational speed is 1300 rpm
